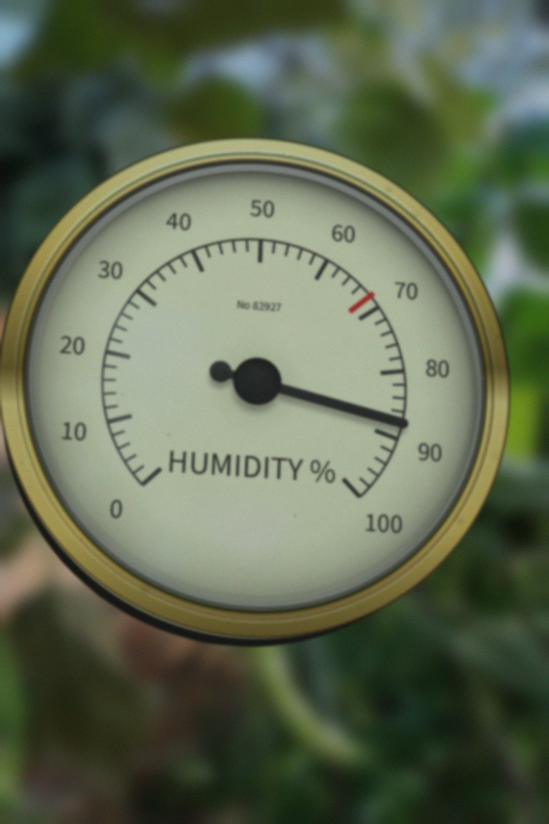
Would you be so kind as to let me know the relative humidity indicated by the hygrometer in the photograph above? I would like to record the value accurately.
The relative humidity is 88 %
